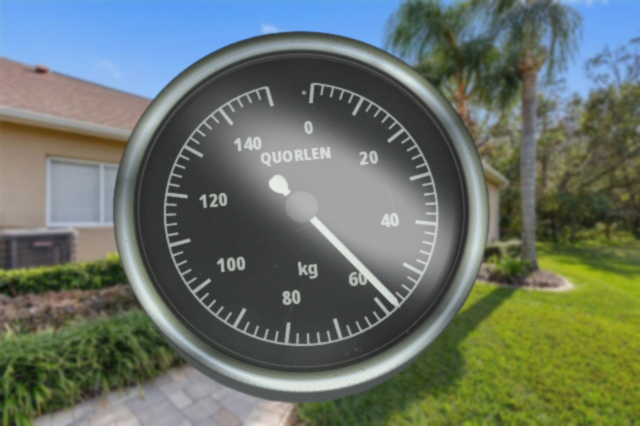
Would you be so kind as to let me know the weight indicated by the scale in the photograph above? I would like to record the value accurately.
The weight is 58 kg
